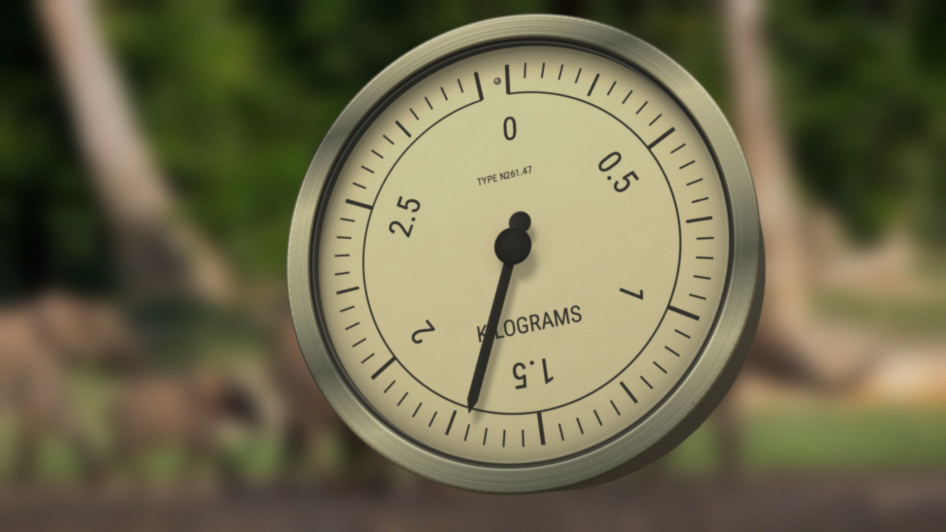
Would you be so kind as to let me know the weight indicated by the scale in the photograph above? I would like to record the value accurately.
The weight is 1.7 kg
